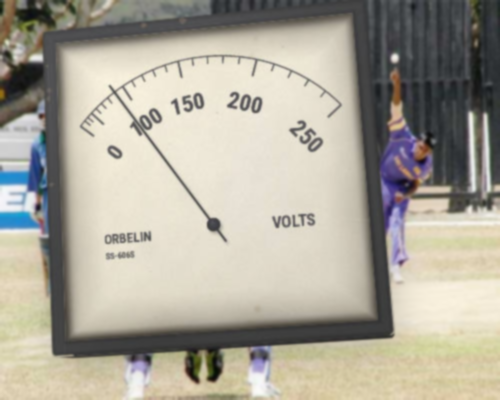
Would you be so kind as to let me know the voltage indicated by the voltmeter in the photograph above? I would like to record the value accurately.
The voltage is 90 V
